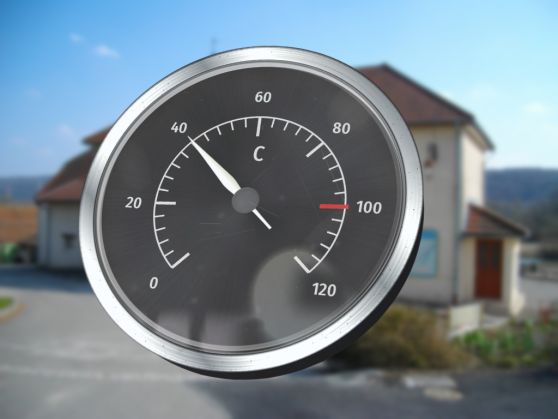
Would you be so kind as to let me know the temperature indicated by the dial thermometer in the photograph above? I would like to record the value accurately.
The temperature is 40 °C
